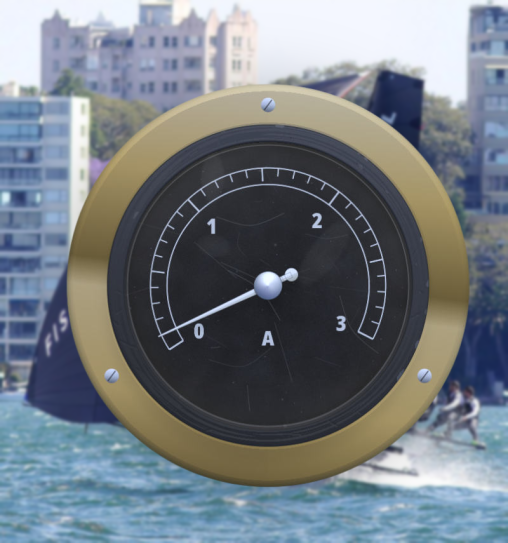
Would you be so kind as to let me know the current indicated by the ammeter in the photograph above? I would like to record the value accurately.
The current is 0.1 A
